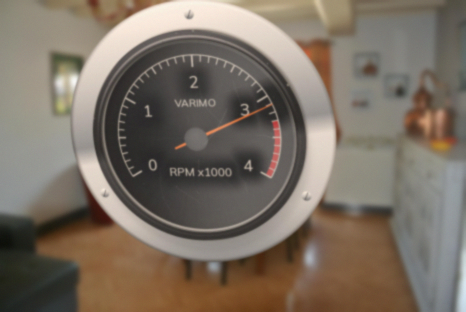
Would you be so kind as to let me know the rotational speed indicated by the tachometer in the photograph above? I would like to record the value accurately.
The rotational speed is 3100 rpm
